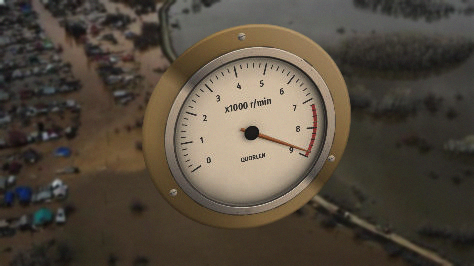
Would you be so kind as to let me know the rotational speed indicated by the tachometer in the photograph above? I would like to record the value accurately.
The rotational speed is 8800 rpm
